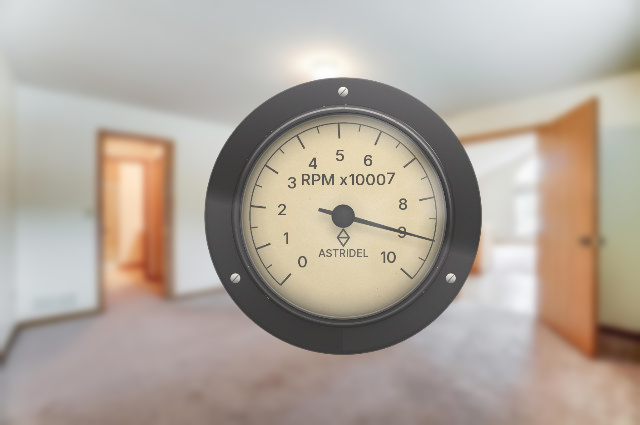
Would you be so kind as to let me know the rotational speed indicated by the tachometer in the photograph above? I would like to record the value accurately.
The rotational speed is 9000 rpm
